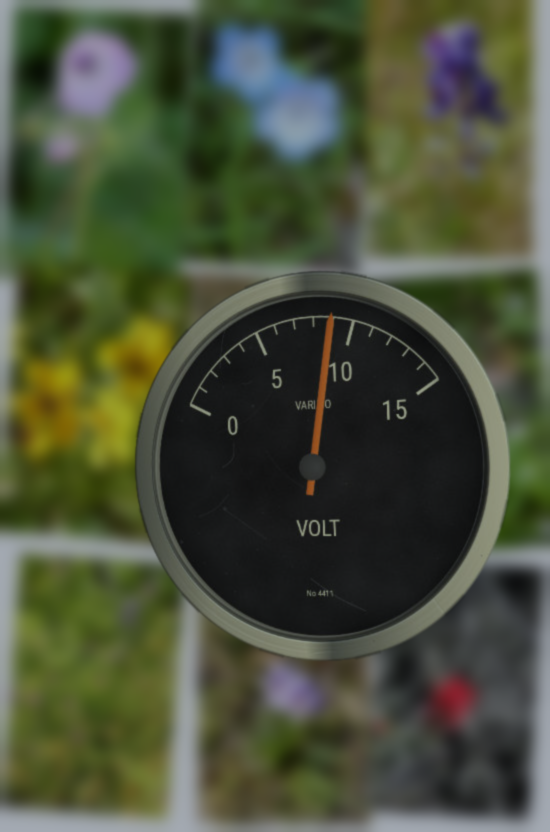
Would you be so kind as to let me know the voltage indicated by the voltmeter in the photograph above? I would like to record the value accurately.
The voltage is 9 V
